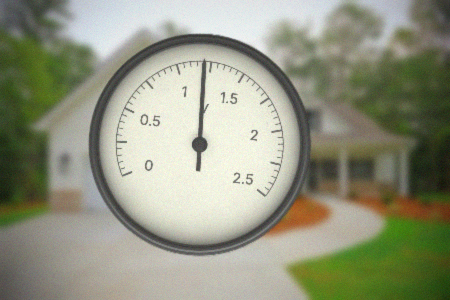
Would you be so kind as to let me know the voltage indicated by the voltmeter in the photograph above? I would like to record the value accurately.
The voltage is 1.2 V
